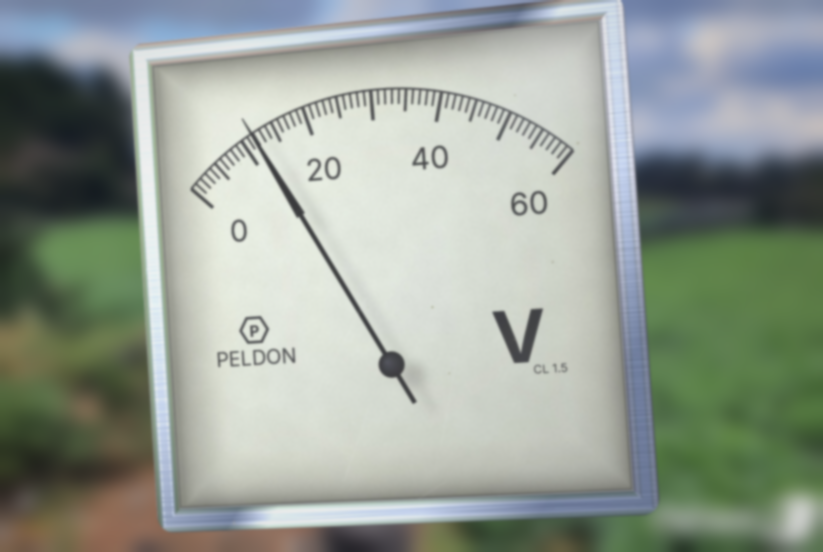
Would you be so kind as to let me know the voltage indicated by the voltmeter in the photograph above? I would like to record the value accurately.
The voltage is 12 V
